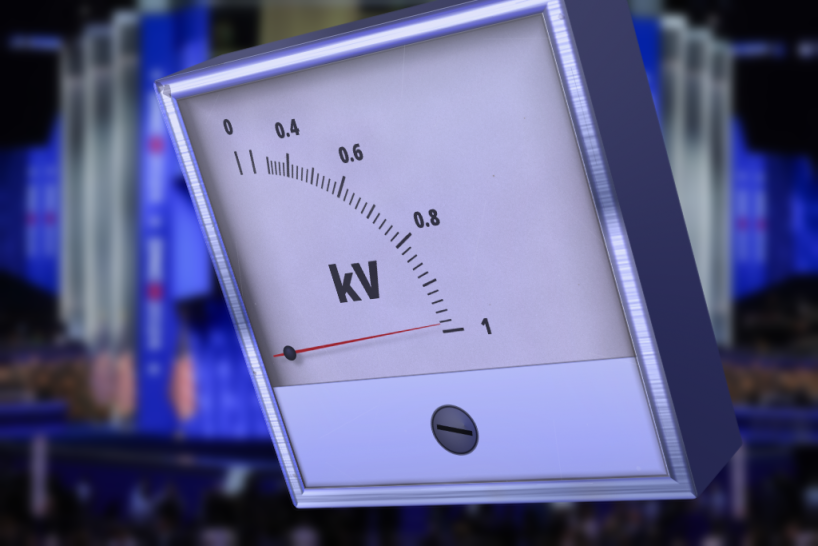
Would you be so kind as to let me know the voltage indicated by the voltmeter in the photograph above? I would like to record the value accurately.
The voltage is 0.98 kV
